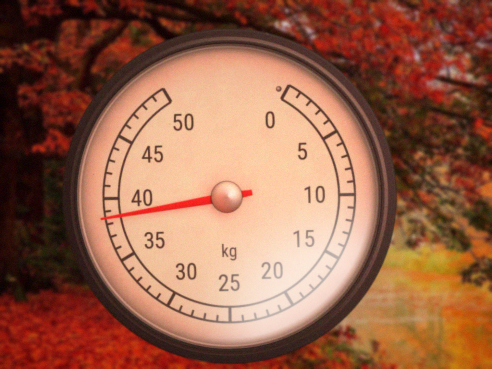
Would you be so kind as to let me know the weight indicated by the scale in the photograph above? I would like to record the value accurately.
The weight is 38.5 kg
